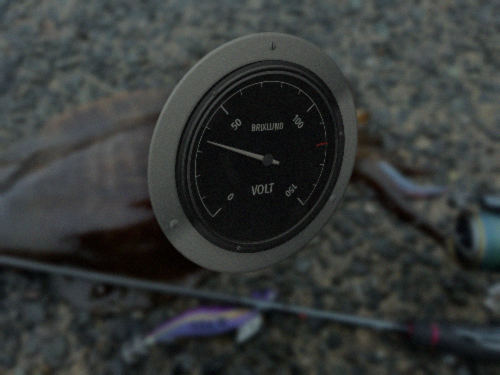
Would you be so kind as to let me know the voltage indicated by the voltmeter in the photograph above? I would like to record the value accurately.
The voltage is 35 V
